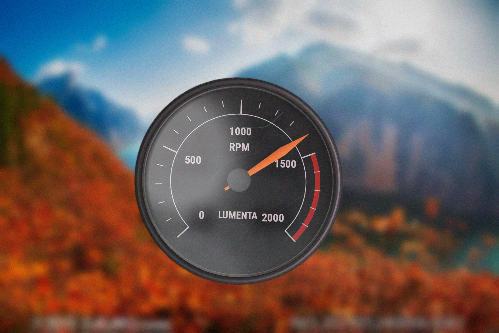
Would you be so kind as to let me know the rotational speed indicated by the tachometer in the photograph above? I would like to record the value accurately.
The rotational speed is 1400 rpm
